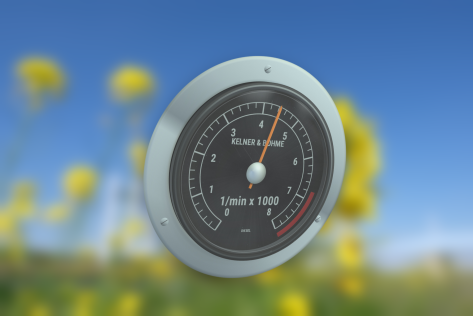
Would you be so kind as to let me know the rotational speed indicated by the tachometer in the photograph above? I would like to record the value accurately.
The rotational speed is 4400 rpm
